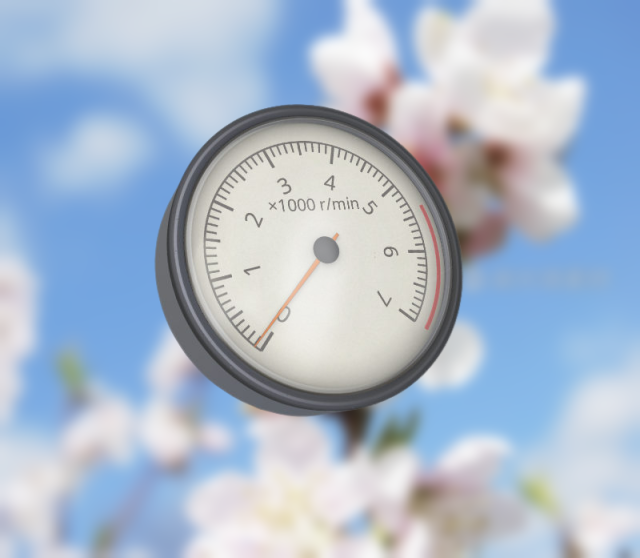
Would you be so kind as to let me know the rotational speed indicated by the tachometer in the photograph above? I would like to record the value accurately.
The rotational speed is 100 rpm
